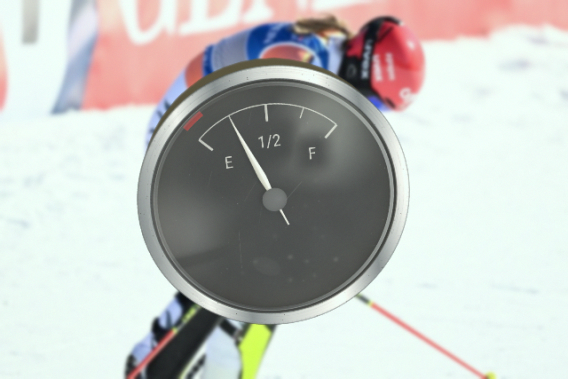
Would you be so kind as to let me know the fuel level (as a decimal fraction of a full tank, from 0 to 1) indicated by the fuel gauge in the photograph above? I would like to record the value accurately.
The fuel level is 0.25
